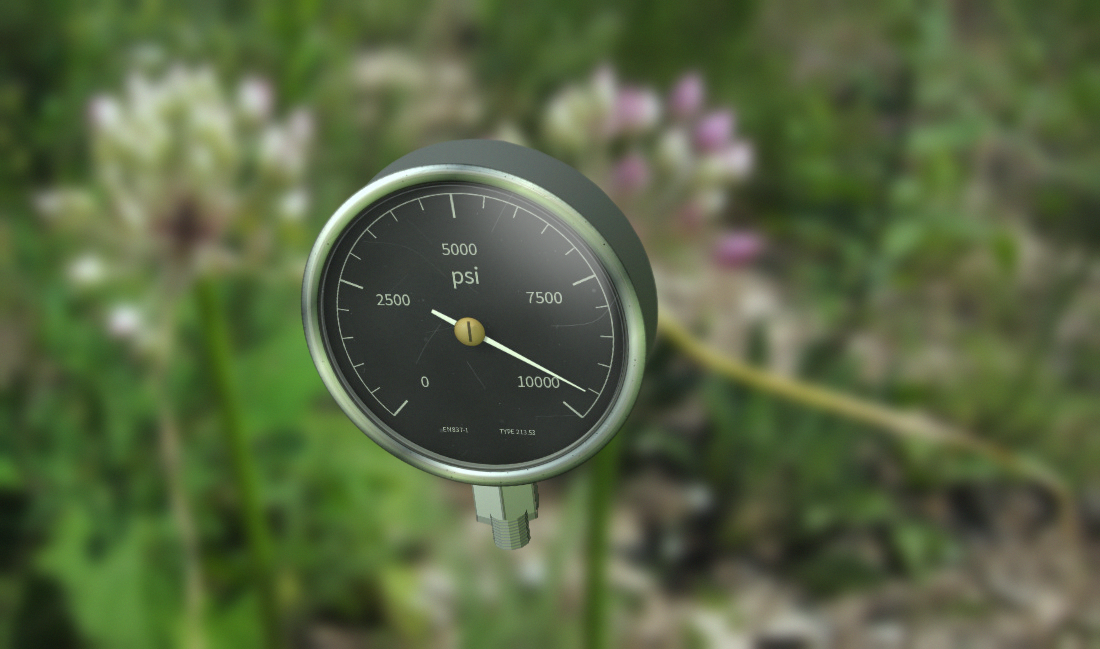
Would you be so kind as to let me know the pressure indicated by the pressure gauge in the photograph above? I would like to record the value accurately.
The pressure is 9500 psi
